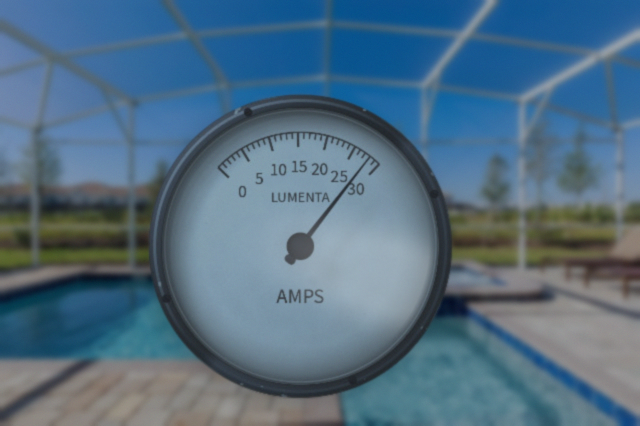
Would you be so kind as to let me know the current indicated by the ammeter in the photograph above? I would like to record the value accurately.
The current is 28 A
